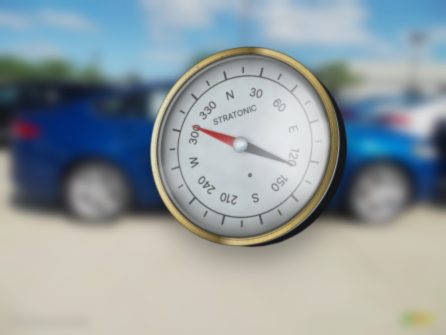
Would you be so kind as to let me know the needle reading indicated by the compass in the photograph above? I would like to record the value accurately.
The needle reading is 307.5 °
